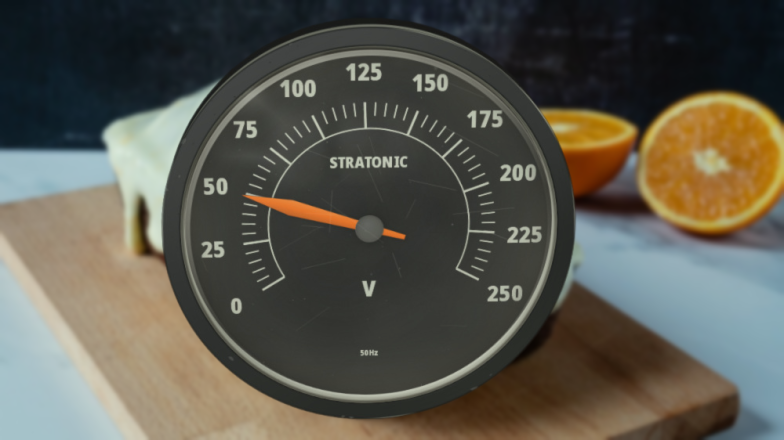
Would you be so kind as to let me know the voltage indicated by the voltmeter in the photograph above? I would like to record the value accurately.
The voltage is 50 V
